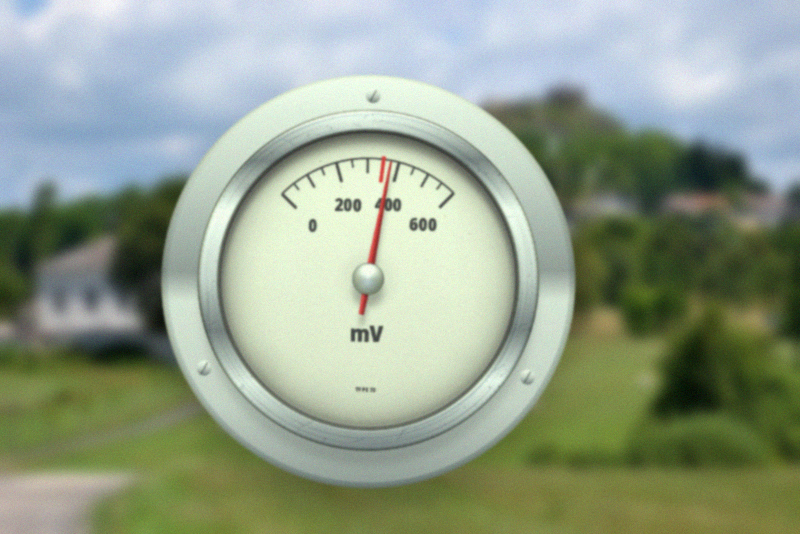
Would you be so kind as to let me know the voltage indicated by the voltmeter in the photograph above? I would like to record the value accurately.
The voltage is 375 mV
